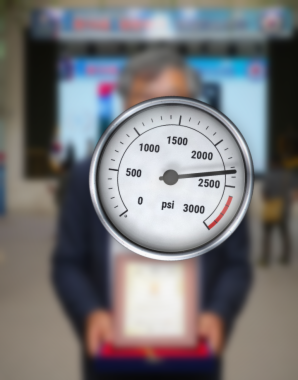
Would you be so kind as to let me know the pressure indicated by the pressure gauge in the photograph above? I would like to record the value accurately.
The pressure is 2350 psi
